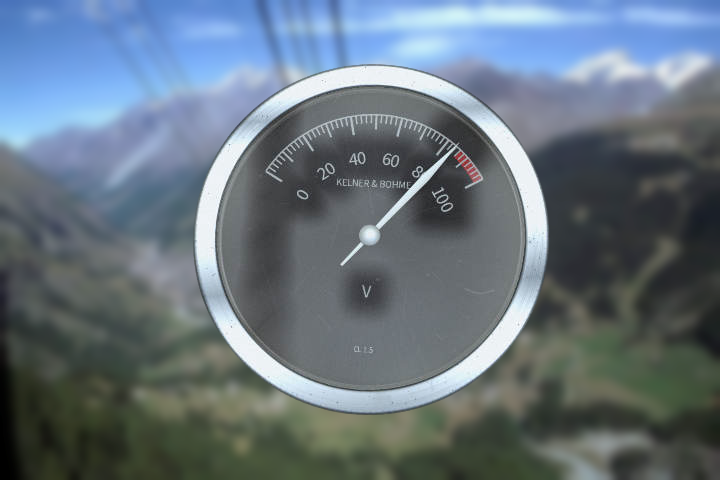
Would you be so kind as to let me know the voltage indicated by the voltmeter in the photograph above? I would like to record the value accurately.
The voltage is 84 V
